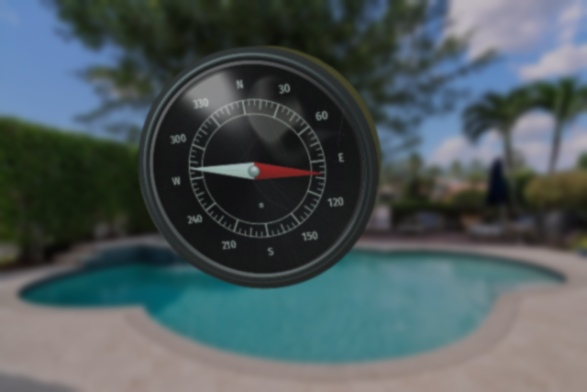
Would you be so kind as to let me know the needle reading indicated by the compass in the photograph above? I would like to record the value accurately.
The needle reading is 100 °
